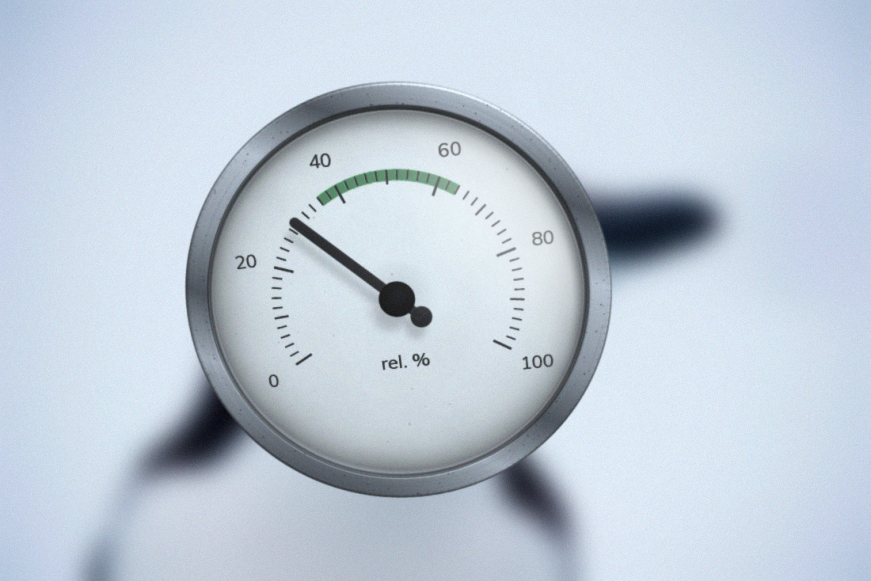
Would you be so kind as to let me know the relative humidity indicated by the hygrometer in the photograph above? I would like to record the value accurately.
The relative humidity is 30 %
